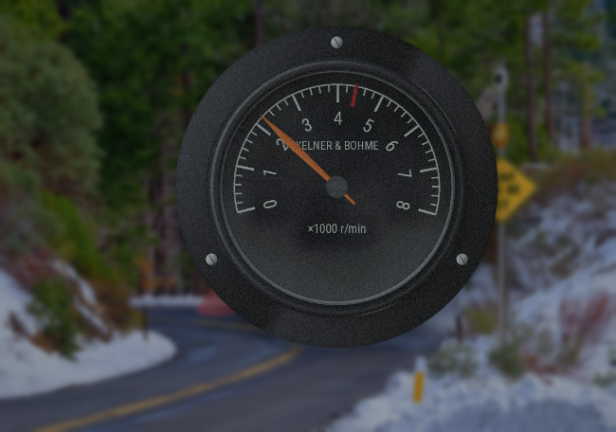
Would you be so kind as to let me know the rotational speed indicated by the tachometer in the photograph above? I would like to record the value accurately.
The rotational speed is 2200 rpm
